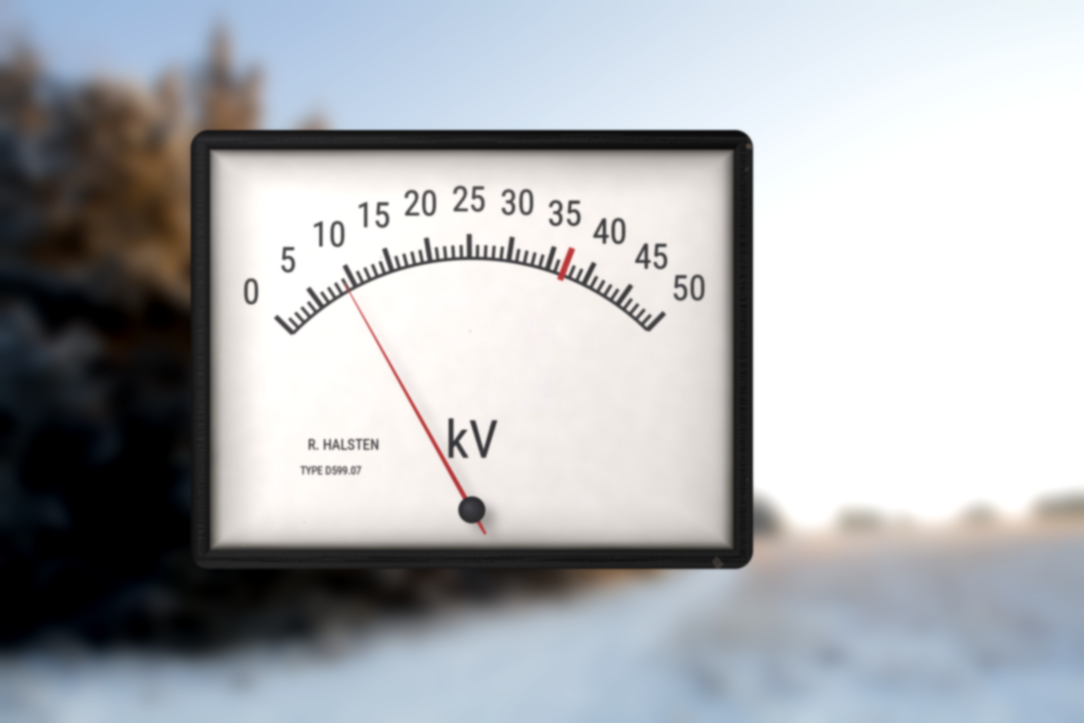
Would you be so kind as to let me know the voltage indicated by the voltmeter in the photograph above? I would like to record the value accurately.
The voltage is 9 kV
